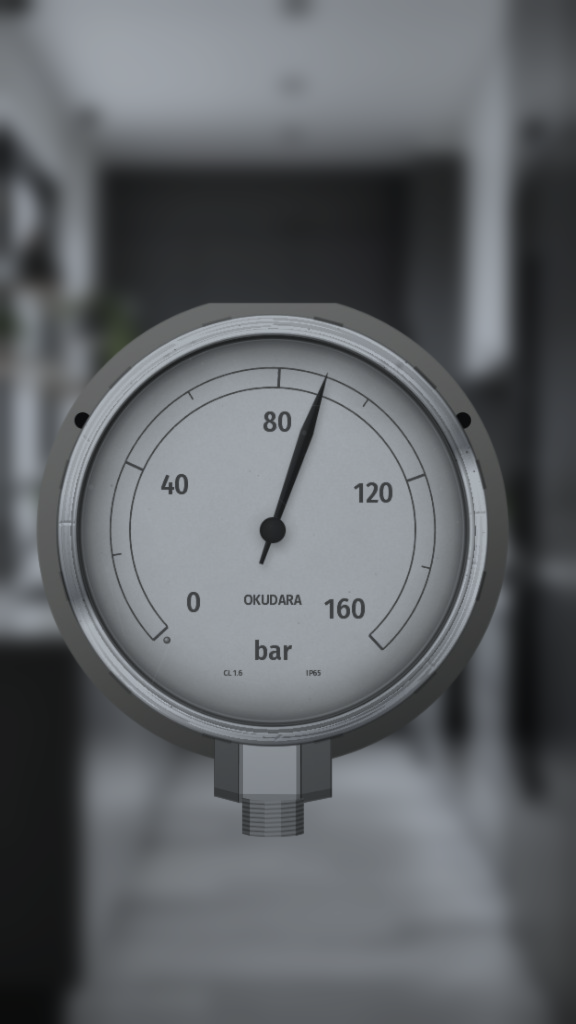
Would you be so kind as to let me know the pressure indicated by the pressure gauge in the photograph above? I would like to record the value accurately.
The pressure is 90 bar
